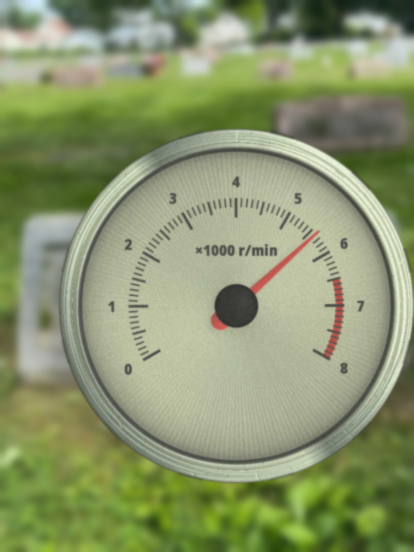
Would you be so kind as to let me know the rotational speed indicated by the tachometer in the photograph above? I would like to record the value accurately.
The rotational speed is 5600 rpm
